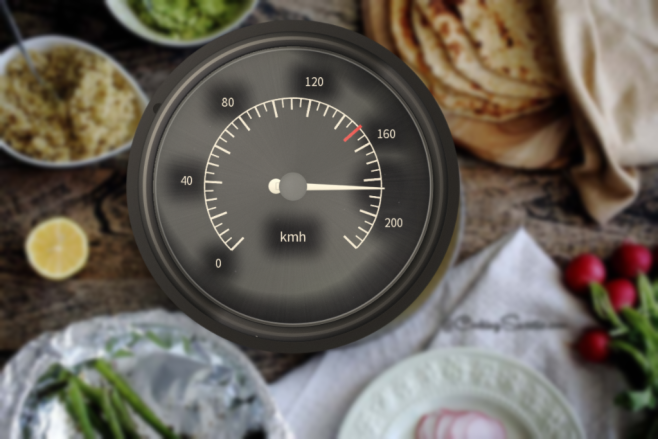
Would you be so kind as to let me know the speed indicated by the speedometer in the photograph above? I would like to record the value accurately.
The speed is 185 km/h
